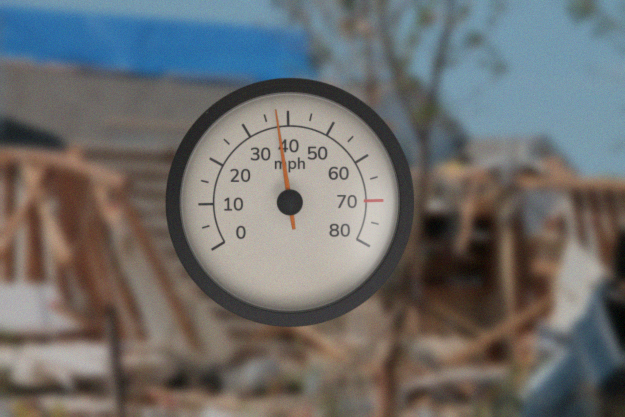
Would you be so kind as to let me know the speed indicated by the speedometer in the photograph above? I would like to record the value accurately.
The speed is 37.5 mph
